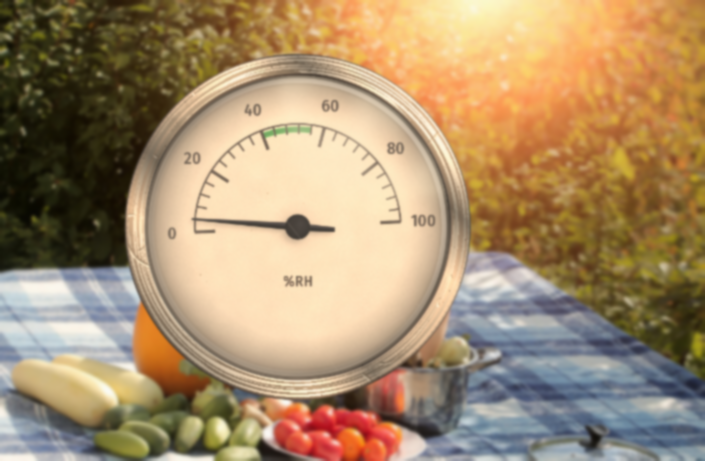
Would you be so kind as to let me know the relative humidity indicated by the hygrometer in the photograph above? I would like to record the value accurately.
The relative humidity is 4 %
